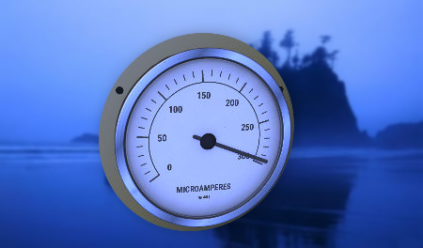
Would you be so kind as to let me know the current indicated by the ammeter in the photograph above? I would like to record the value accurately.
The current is 295 µA
